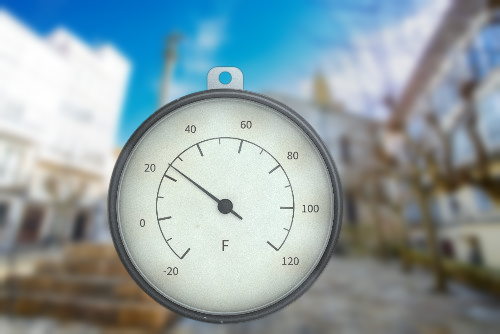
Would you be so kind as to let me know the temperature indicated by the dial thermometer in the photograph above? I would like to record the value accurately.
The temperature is 25 °F
